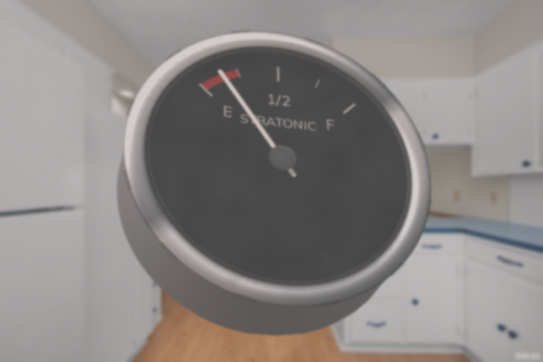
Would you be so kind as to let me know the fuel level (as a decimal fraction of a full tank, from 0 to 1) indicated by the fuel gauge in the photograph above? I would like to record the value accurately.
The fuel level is 0.125
